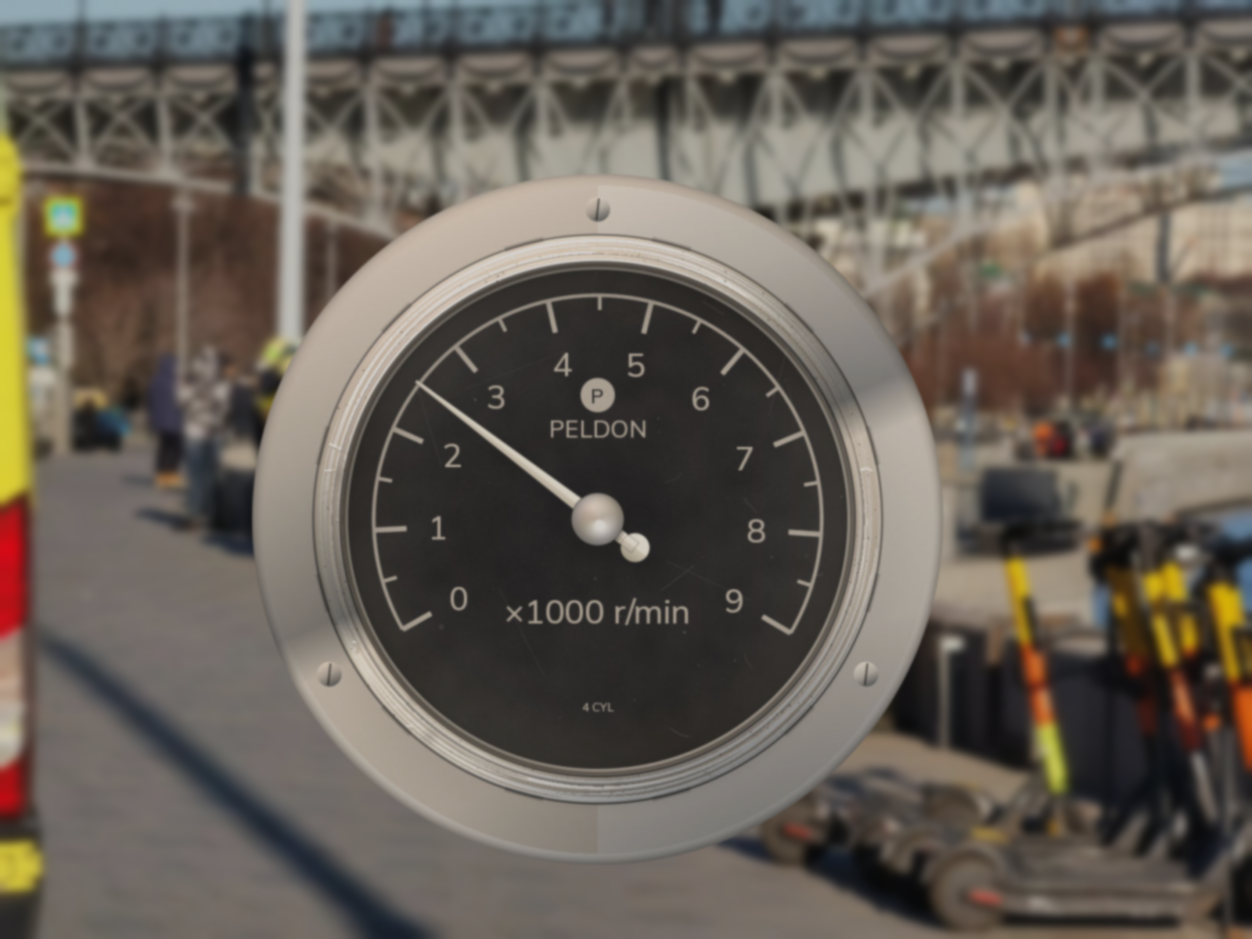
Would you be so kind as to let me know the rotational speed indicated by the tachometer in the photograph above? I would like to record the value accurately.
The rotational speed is 2500 rpm
